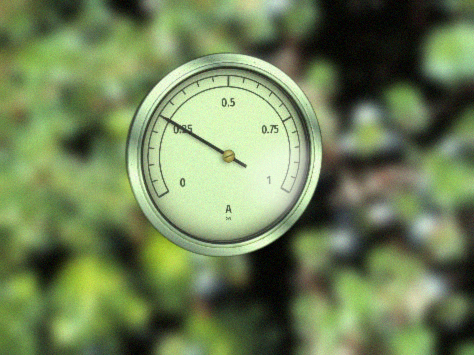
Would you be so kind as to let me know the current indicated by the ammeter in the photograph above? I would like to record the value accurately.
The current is 0.25 A
